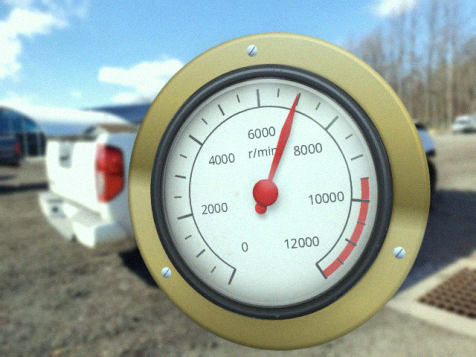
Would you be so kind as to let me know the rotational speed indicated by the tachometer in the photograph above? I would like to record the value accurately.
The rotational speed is 7000 rpm
